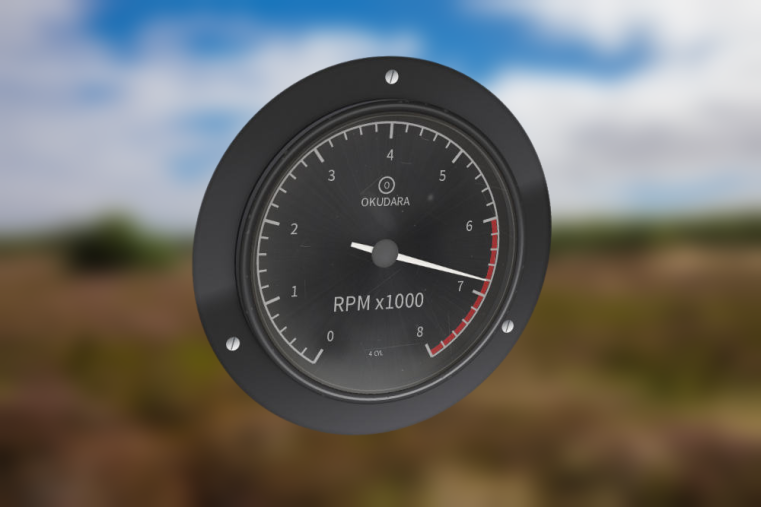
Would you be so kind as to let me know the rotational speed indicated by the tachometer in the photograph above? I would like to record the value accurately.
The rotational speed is 6800 rpm
